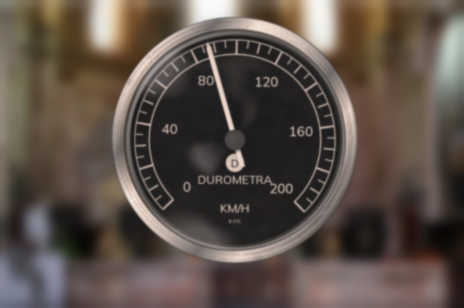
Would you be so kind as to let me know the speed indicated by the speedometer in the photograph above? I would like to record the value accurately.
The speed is 87.5 km/h
